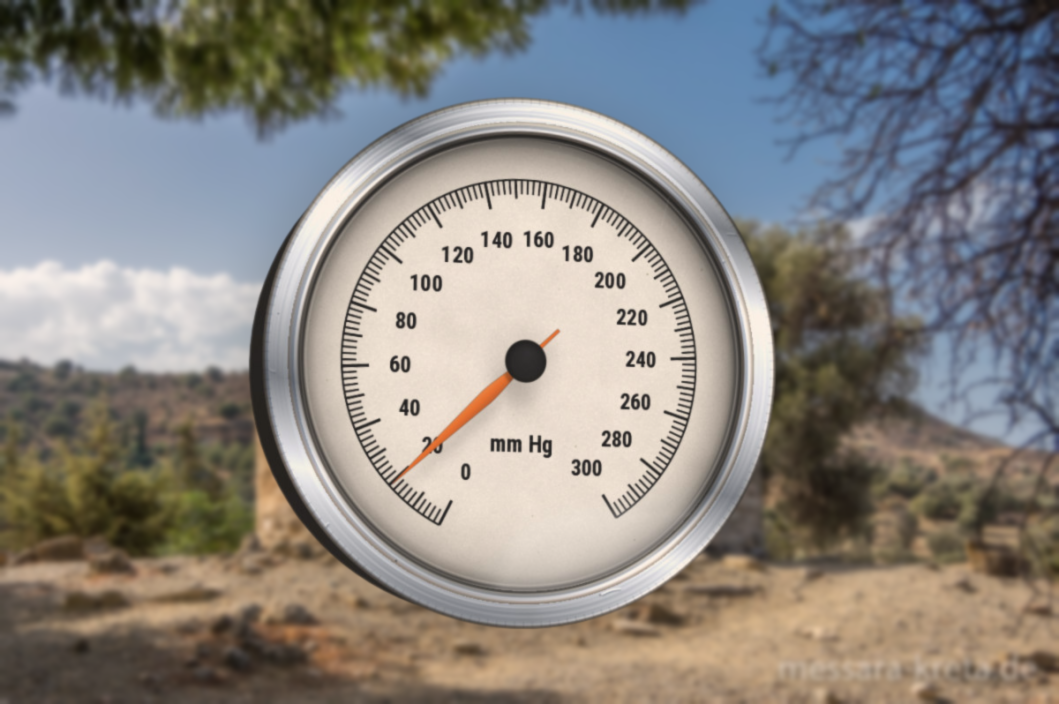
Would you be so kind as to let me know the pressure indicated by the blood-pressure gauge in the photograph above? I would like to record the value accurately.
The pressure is 20 mmHg
